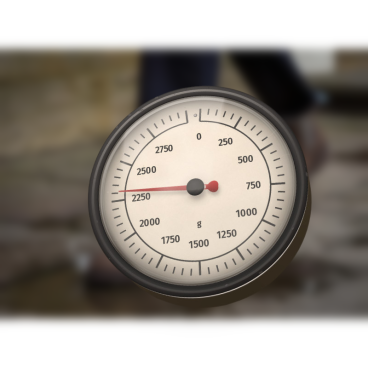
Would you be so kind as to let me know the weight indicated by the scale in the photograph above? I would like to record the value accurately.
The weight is 2300 g
